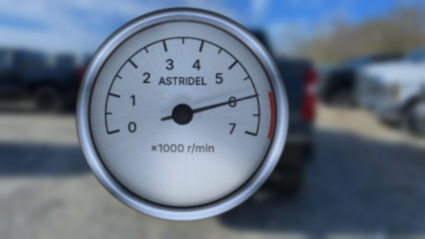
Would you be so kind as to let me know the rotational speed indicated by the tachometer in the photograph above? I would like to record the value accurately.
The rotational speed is 6000 rpm
